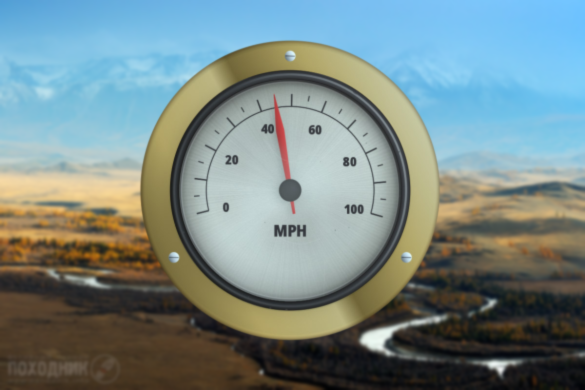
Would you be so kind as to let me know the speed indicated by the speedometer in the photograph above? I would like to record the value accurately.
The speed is 45 mph
